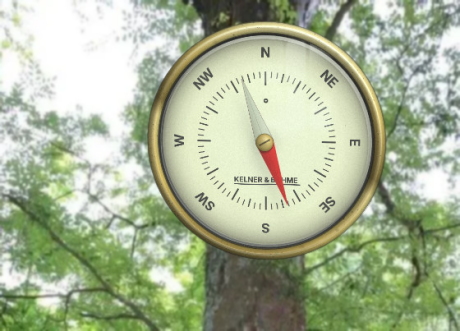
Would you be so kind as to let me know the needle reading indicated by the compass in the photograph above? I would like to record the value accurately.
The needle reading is 160 °
